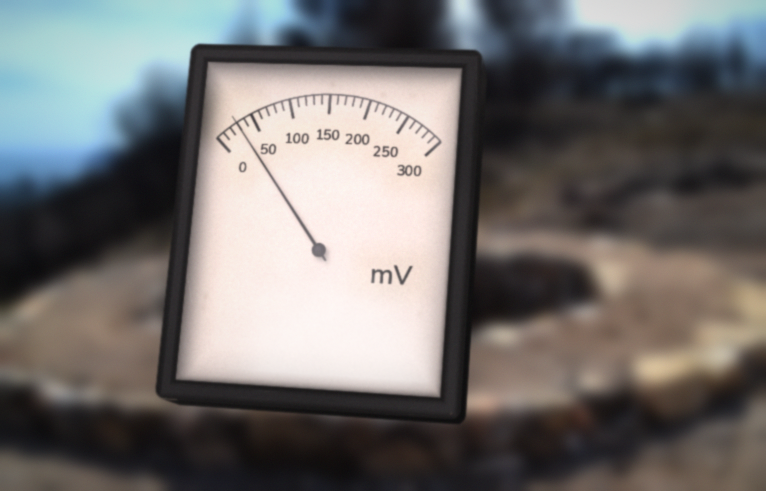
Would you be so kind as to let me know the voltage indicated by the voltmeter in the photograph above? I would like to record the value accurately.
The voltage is 30 mV
